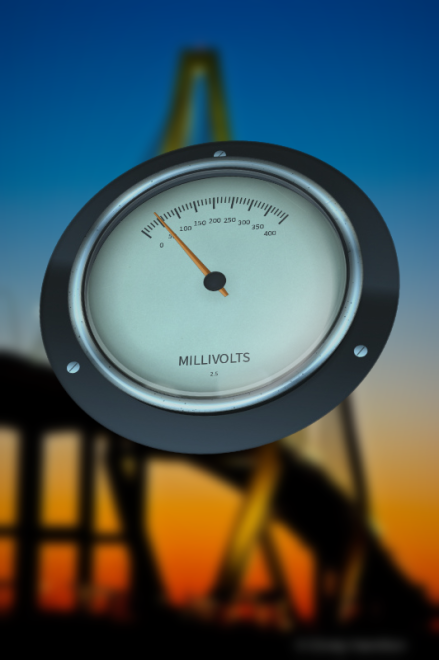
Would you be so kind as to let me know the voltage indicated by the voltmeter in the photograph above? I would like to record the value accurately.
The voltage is 50 mV
